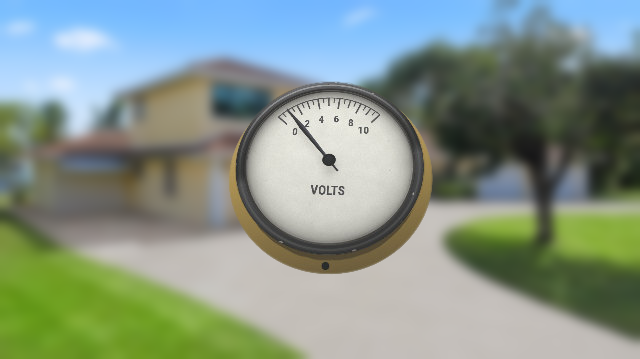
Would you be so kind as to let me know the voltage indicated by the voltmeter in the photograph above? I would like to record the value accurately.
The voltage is 1 V
